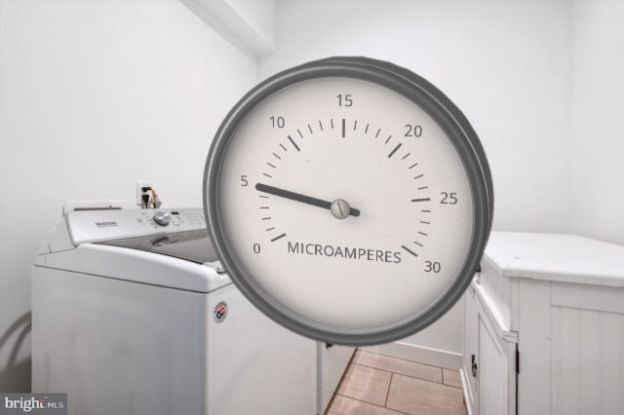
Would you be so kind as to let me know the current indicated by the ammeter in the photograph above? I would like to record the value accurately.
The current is 5 µA
